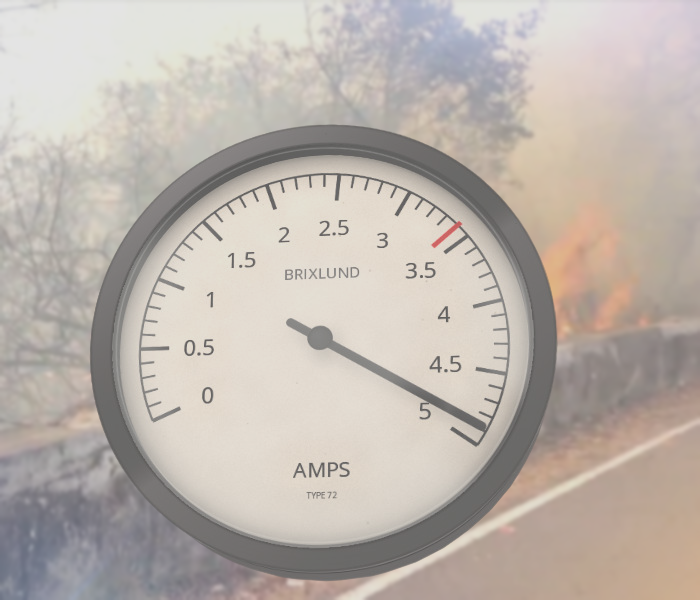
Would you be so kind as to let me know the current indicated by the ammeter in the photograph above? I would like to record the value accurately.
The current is 4.9 A
